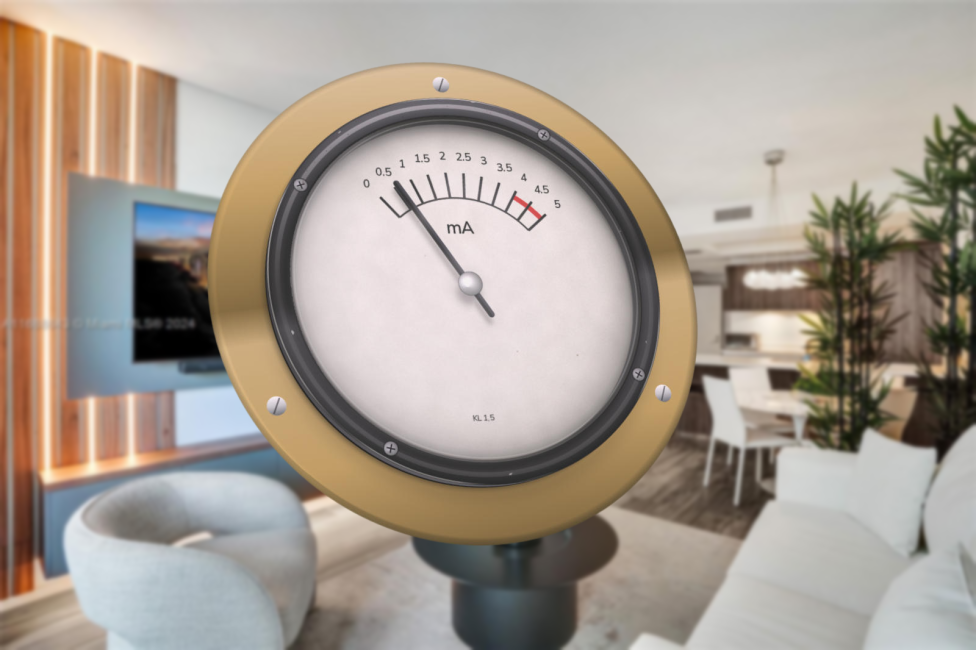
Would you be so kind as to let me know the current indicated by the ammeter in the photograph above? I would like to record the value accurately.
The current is 0.5 mA
